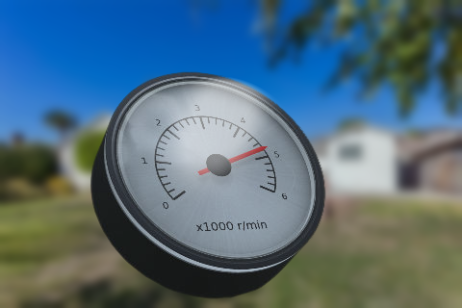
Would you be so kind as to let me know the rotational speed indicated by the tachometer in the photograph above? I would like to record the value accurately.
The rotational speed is 4800 rpm
